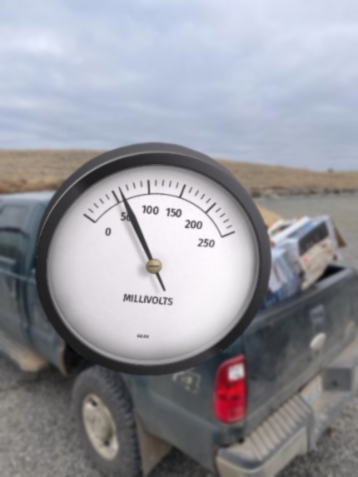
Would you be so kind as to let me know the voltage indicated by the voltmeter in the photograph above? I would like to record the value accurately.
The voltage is 60 mV
